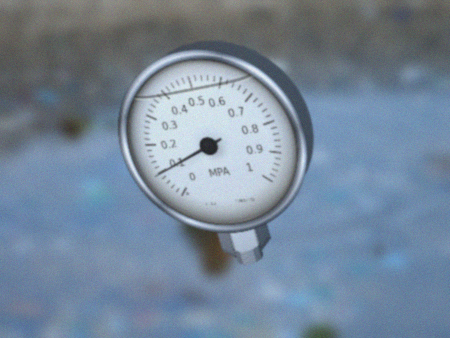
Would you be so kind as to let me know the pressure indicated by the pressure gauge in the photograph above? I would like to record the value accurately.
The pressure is 0.1 MPa
